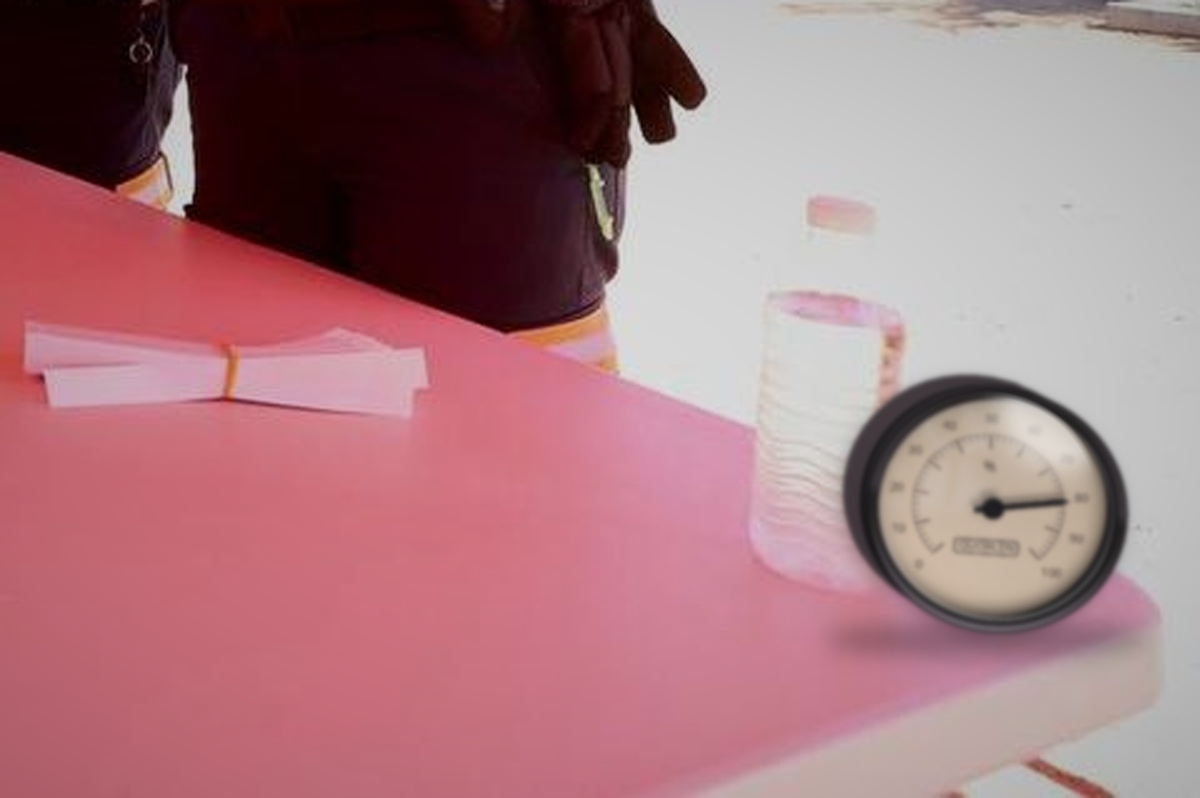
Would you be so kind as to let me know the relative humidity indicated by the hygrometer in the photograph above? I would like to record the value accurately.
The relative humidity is 80 %
